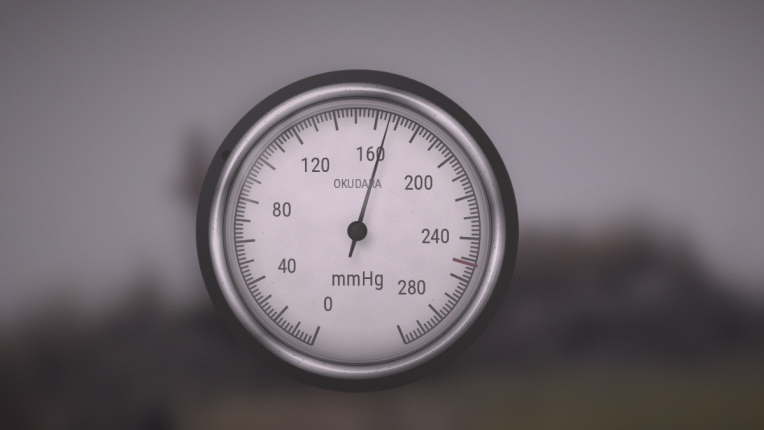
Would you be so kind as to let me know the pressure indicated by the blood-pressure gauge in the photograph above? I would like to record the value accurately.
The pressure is 166 mmHg
